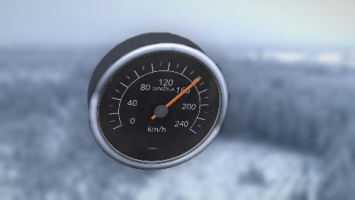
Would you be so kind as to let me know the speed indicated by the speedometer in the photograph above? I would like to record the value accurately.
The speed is 160 km/h
